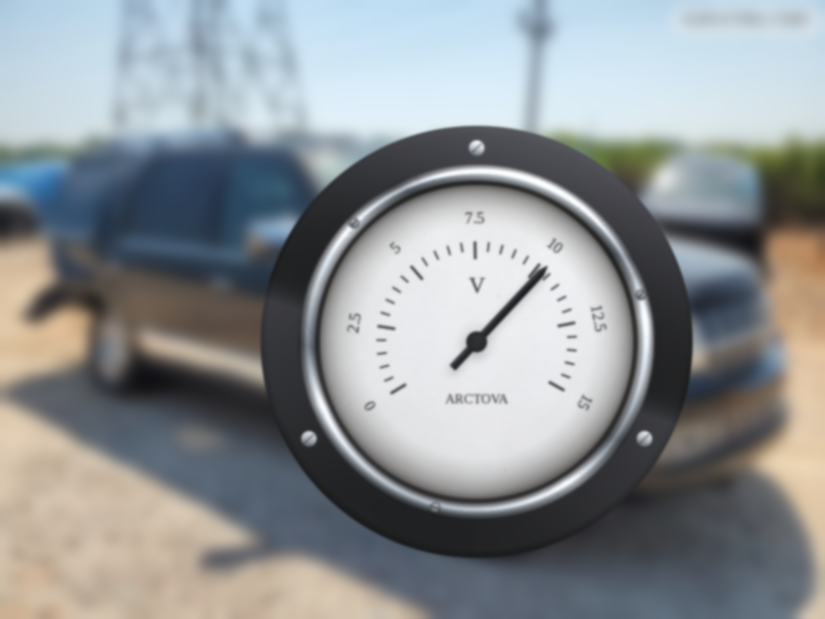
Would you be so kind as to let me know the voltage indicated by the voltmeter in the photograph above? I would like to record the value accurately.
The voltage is 10.25 V
